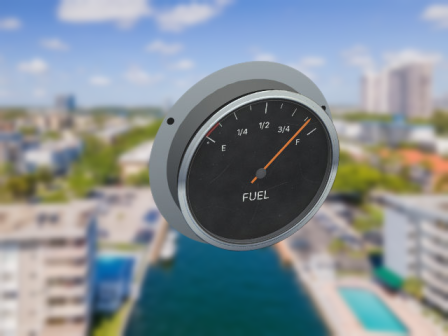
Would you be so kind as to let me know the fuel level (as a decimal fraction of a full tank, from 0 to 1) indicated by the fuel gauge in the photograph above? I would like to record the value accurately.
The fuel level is 0.875
